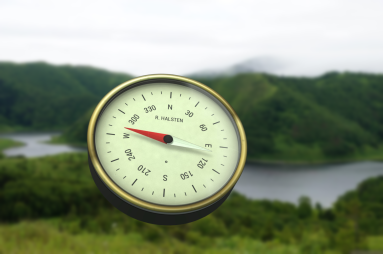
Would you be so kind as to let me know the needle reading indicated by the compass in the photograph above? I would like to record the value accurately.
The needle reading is 280 °
